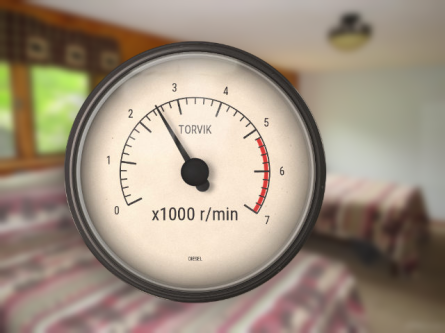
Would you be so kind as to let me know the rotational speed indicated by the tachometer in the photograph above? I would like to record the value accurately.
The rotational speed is 2500 rpm
